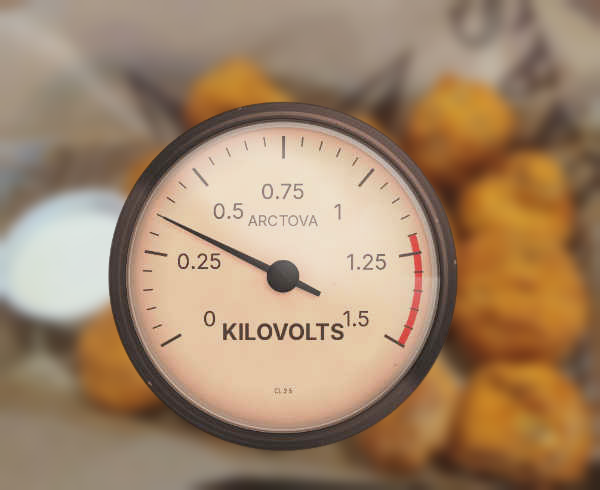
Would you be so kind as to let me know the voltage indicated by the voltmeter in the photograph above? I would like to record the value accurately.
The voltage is 0.35 kV
